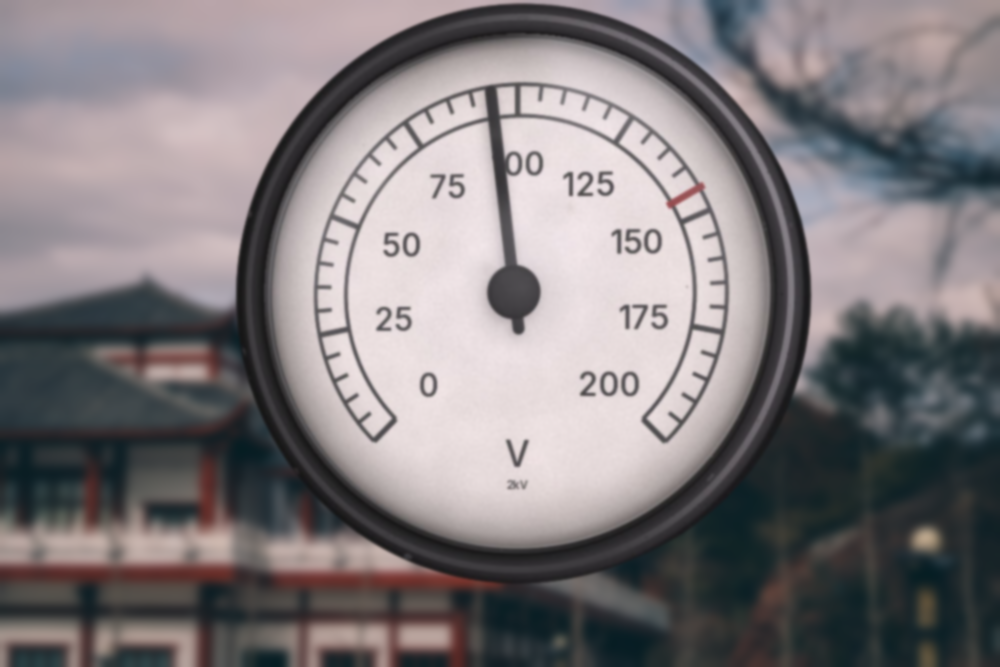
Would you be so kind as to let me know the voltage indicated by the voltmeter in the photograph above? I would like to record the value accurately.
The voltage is 95 V
